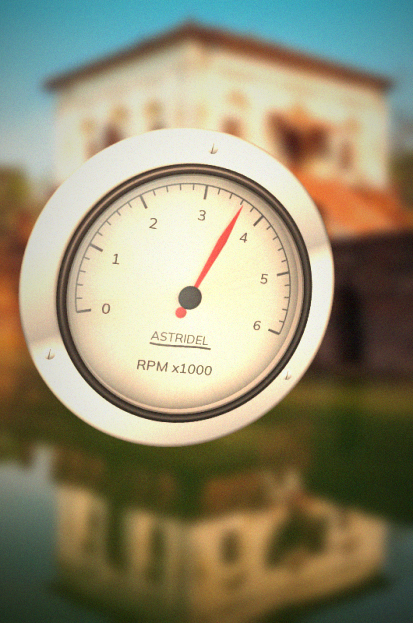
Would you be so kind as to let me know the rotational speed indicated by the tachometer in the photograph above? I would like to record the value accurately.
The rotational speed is 3600 rpm
